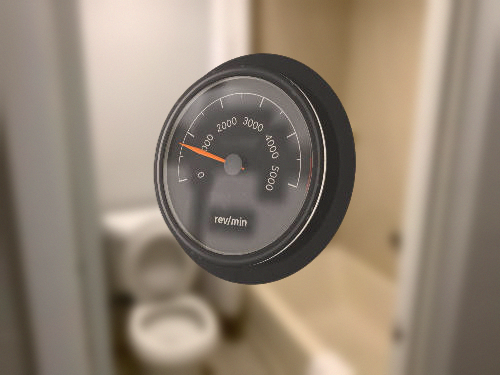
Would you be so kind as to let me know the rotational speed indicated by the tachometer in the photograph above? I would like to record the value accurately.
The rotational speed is 750 rpm
